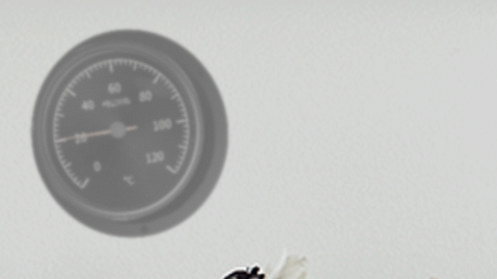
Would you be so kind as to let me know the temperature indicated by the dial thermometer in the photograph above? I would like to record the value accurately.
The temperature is 20 °C
